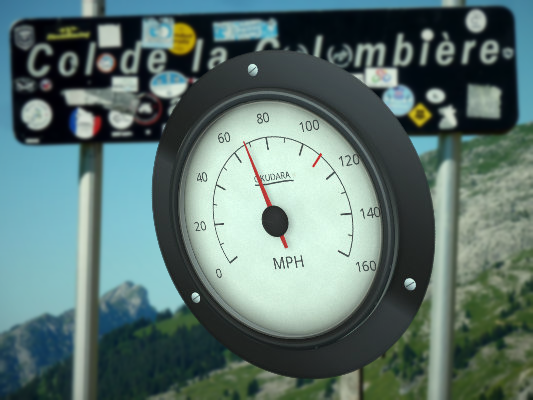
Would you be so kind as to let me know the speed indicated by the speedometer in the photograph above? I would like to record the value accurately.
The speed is 70 mph
